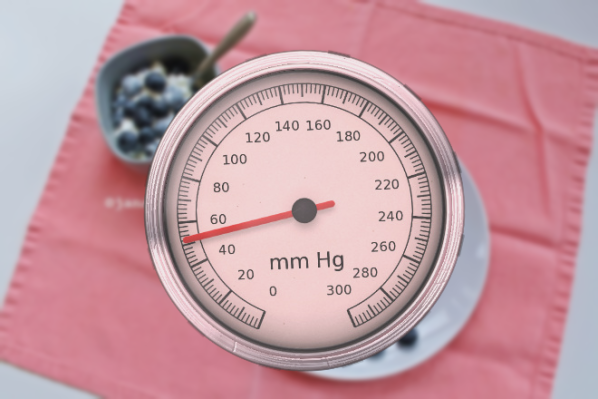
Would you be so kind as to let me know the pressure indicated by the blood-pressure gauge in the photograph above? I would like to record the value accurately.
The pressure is 52 mmHg
